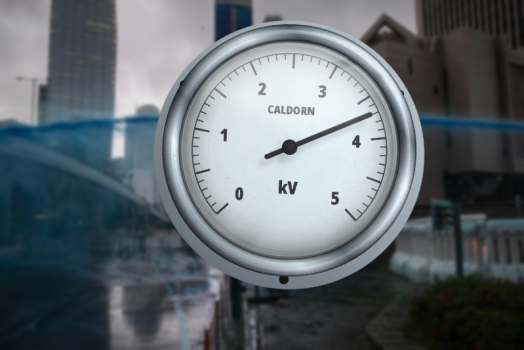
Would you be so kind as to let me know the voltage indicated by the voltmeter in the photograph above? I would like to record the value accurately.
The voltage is 3.7 kV
